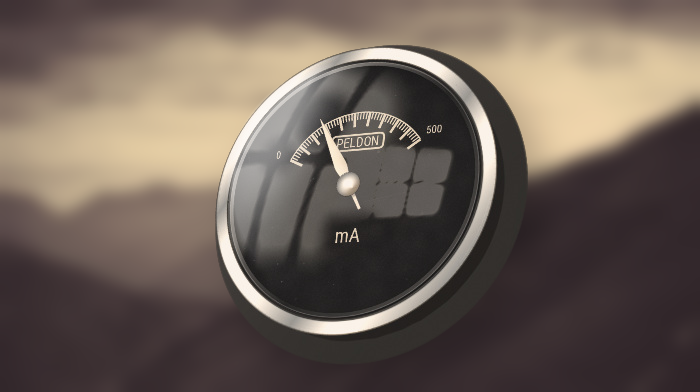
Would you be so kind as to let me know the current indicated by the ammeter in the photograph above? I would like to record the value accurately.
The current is 150 mA
